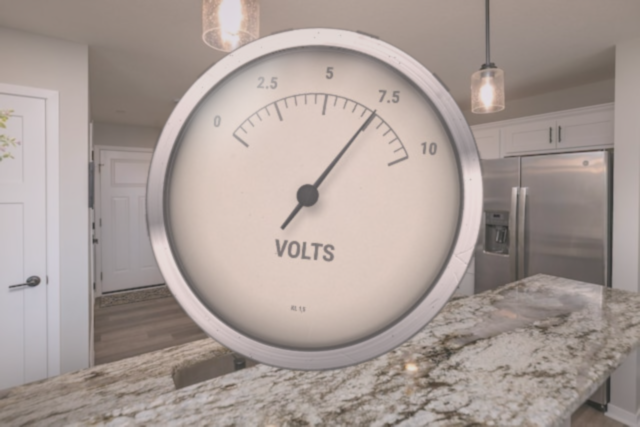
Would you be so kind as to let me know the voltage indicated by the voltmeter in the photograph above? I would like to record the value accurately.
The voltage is 7.5 V
